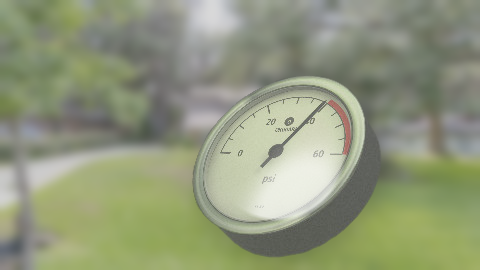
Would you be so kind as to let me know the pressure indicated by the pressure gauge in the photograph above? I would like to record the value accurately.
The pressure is 40 psi
